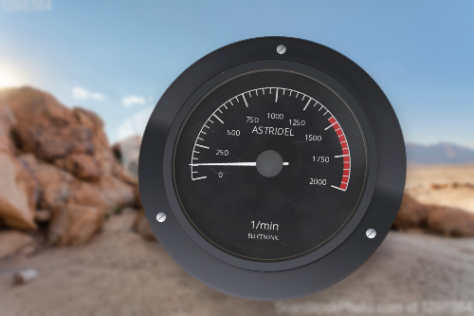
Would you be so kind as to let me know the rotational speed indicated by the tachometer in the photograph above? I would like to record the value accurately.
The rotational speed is 100 rpm
